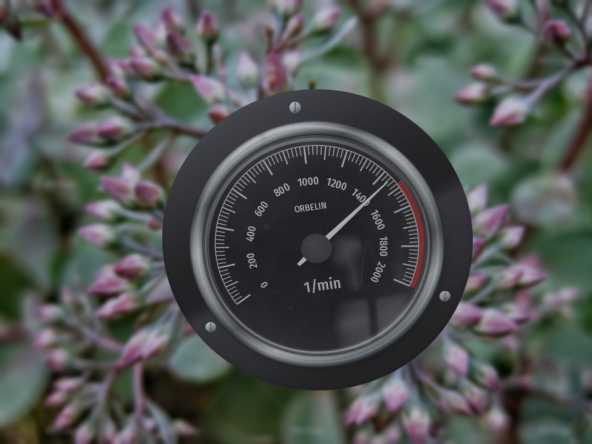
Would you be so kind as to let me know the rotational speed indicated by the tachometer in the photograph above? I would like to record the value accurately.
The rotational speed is 1440 rpm
